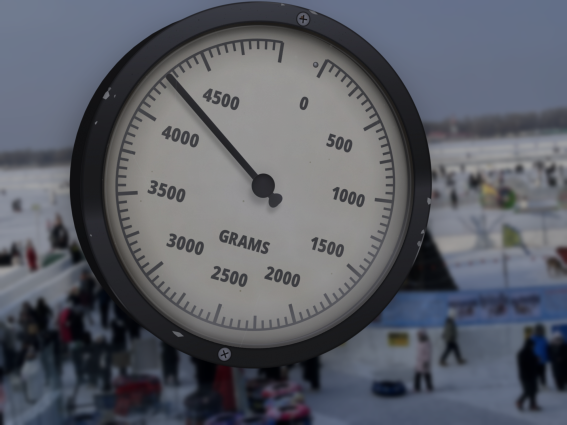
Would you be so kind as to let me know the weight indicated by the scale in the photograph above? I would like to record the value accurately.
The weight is 4250 g
